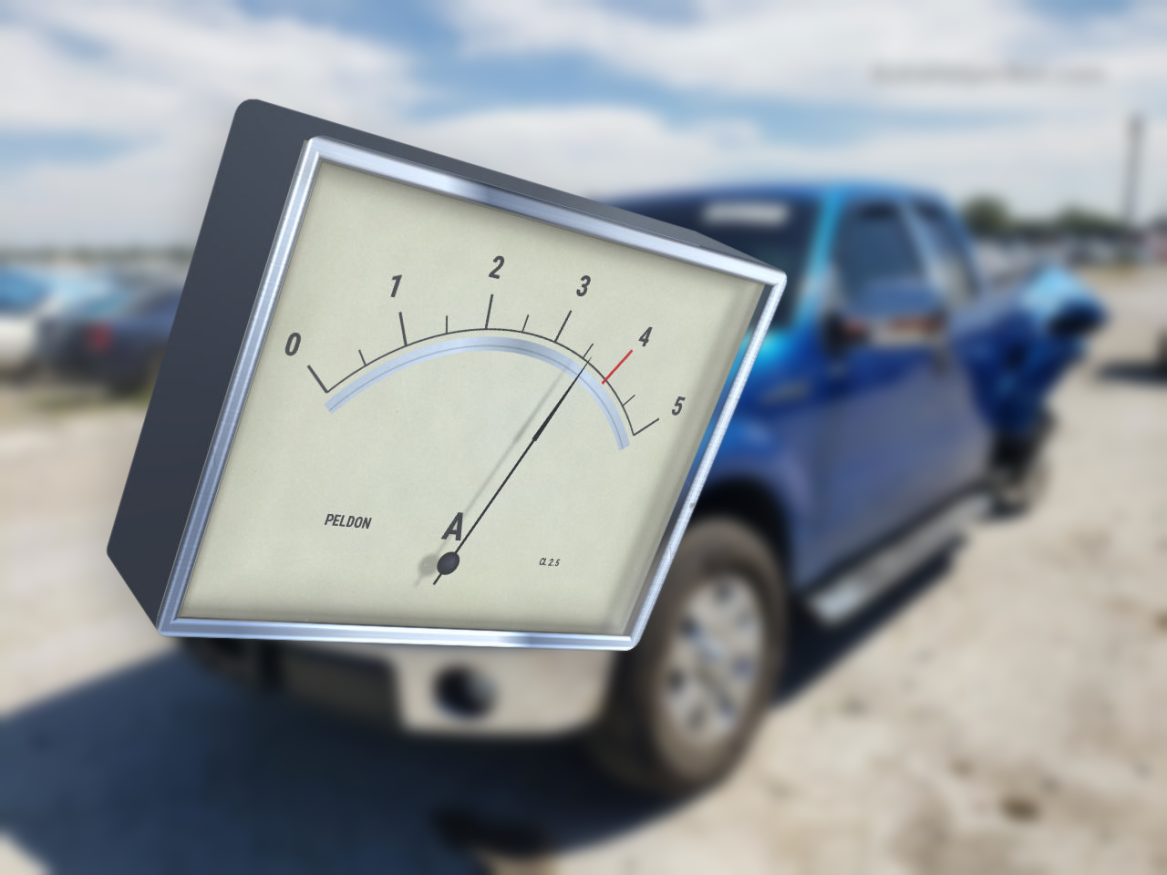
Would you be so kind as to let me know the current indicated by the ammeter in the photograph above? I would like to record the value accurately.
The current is 3.5 A
